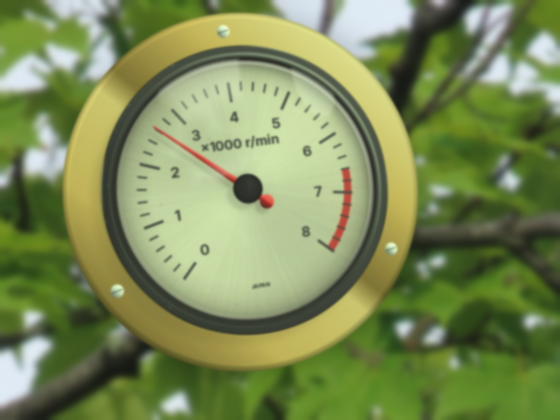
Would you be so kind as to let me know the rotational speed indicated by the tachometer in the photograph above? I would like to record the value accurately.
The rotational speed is 2600 rpm
